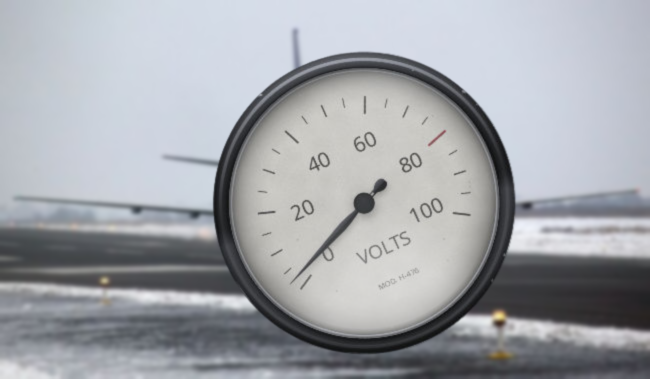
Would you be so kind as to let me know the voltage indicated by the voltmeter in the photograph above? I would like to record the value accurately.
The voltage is 2.5 V
